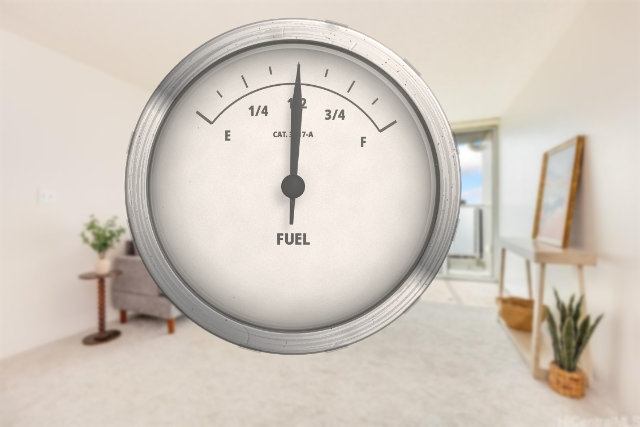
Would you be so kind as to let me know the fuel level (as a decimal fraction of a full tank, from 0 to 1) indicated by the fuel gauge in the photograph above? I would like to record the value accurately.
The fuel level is 0.5
